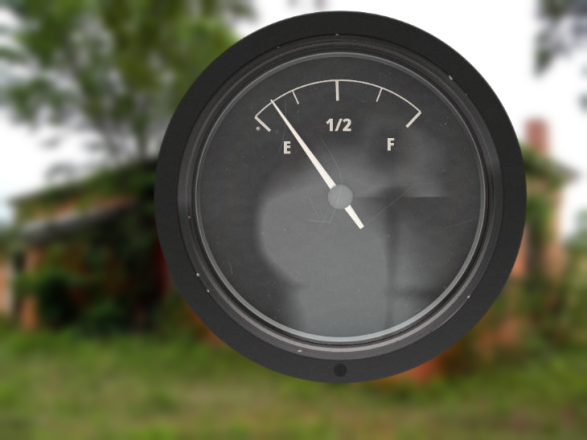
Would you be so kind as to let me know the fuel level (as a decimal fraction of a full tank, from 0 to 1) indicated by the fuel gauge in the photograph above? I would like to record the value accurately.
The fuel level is 0.125
